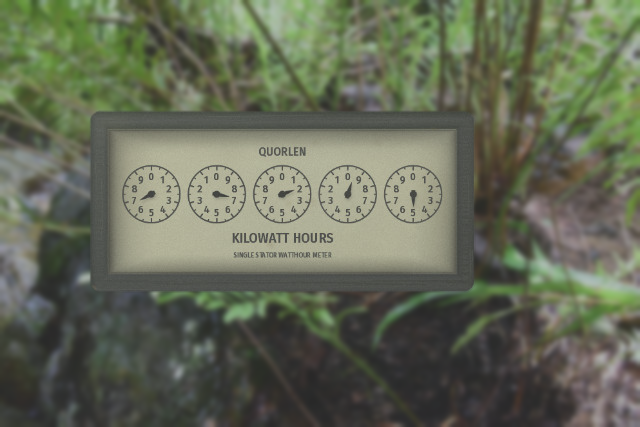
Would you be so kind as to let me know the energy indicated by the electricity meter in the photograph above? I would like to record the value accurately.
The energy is 67195 kWh
